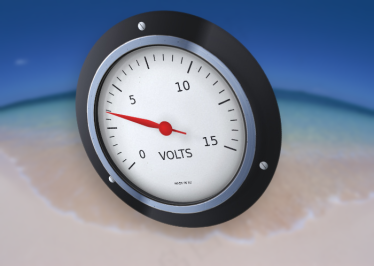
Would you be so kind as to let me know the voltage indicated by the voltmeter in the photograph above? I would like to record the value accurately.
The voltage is 3.5 V
